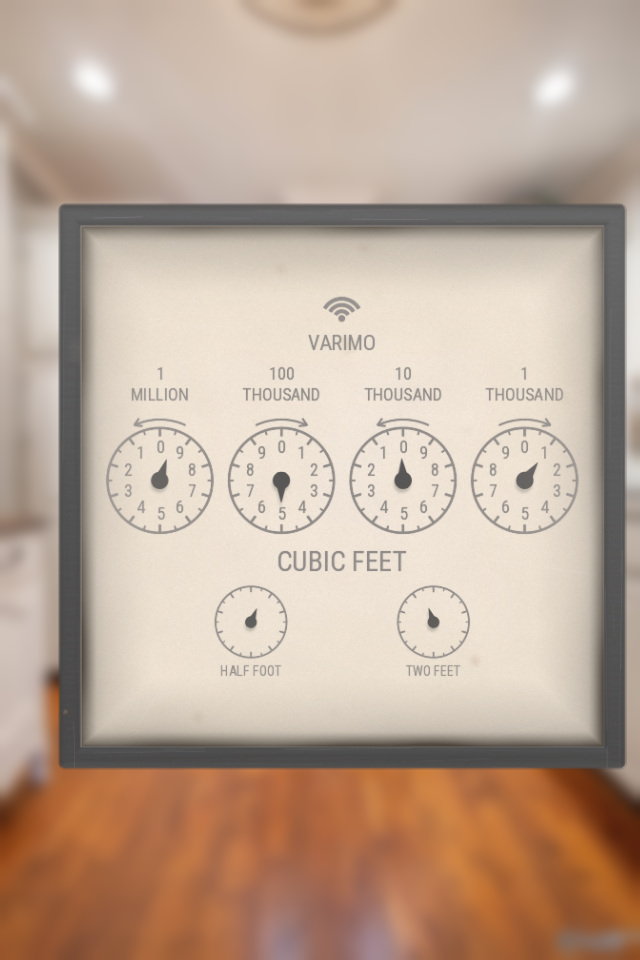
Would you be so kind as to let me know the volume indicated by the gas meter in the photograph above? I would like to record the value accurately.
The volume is 950100 ft³
